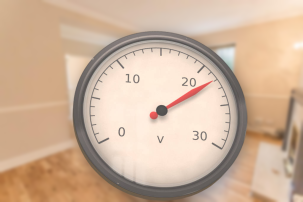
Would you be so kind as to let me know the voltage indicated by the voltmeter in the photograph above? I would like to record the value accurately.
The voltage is 22 V
